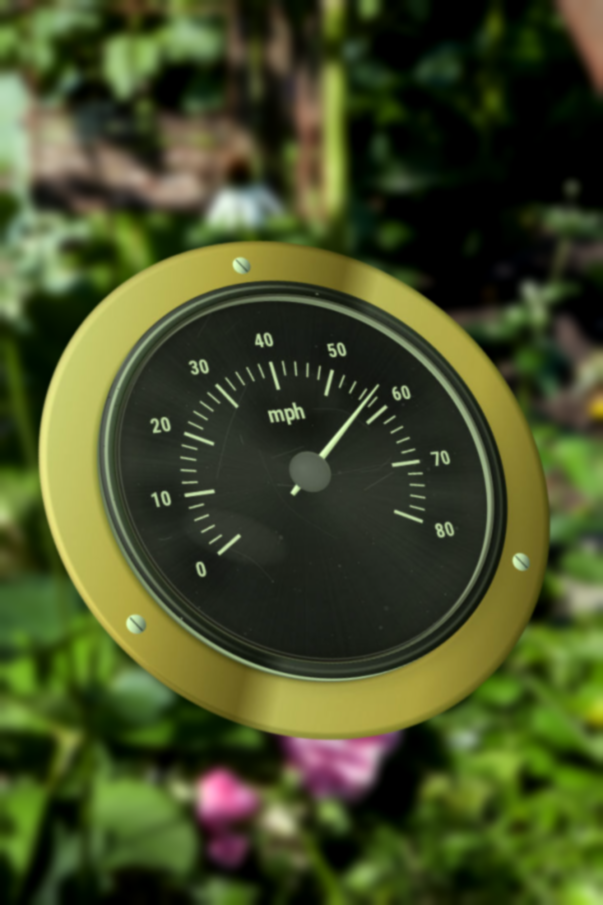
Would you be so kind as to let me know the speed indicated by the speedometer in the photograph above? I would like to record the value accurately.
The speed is 57 mph
